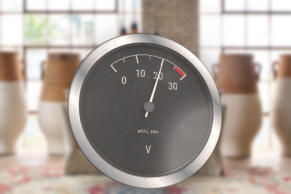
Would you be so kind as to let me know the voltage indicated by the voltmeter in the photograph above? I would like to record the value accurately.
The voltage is 20 V
